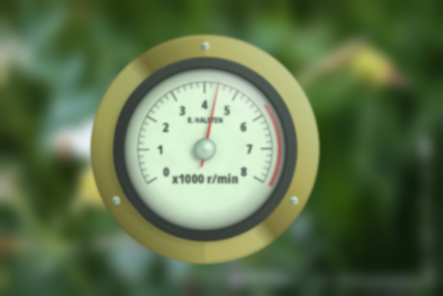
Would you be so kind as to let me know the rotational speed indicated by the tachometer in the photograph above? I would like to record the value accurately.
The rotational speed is 4400 rpm
